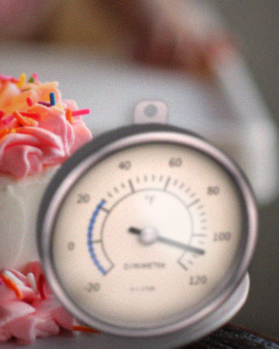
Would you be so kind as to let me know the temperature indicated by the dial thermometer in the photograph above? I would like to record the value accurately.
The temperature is 108 °F
